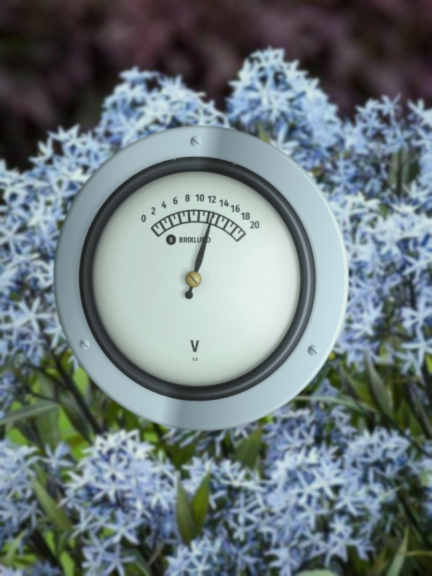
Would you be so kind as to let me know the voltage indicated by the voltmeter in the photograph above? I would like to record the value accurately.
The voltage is 13 V
